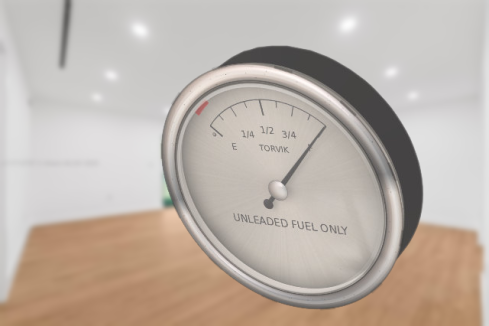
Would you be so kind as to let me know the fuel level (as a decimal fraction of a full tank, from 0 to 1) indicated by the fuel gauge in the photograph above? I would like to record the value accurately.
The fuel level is 1
